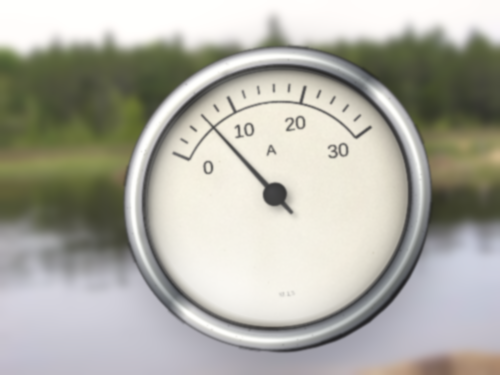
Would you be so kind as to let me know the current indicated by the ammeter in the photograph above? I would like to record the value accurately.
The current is 6 A
